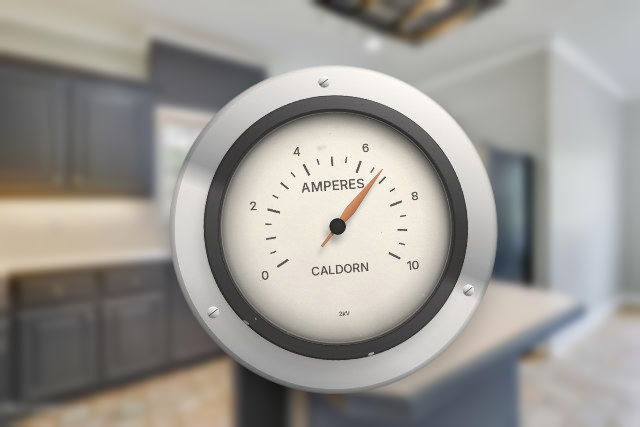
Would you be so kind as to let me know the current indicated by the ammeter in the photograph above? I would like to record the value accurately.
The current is 6.75 A
